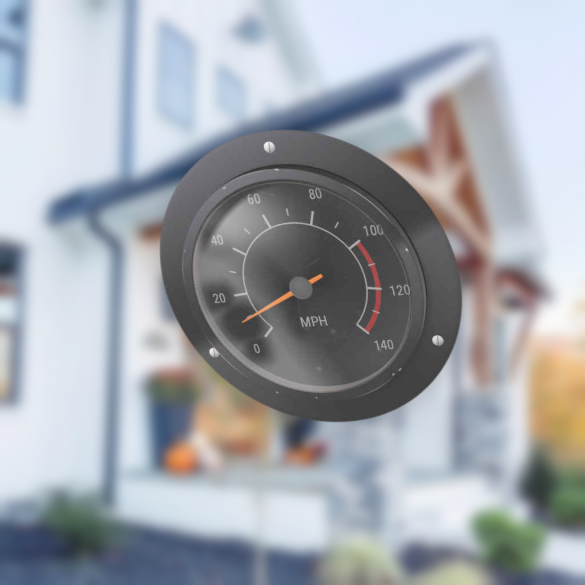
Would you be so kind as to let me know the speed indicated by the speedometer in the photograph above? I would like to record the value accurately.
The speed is 10 mph
